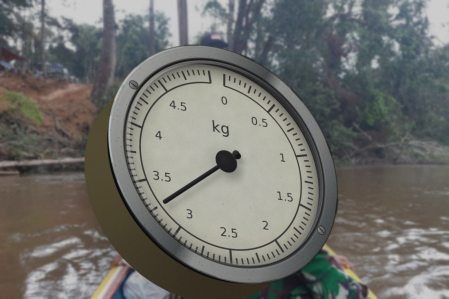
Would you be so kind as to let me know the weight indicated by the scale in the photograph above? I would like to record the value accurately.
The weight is 3.25 kg
